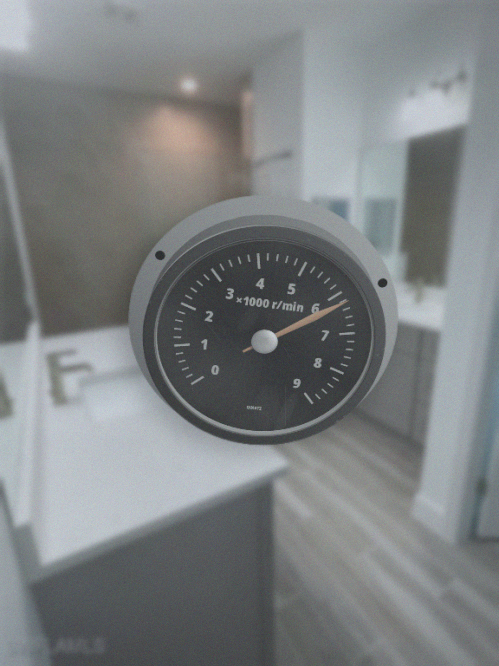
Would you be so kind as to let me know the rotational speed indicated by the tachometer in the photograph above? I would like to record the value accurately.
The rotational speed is 6200 rpm
